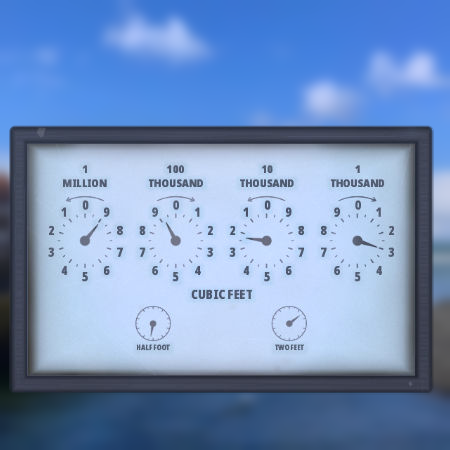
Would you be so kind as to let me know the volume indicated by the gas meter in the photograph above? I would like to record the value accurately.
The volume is 892300 ft³
